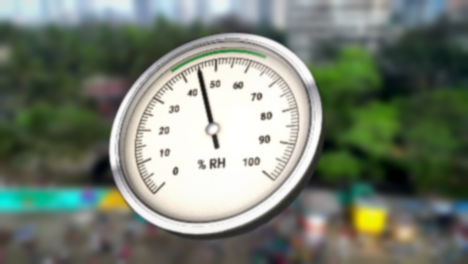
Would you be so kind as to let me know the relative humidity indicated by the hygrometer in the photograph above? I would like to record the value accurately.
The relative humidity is 45 %
